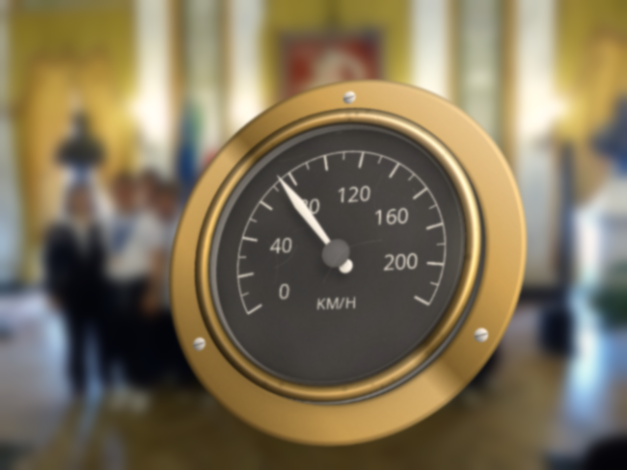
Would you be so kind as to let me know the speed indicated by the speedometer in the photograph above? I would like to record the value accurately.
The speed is 75 km/h
